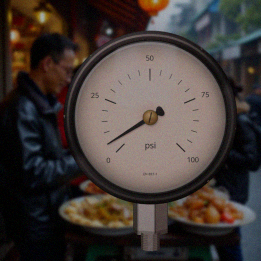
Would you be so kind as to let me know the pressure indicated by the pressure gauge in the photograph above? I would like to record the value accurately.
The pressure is 5 psi
